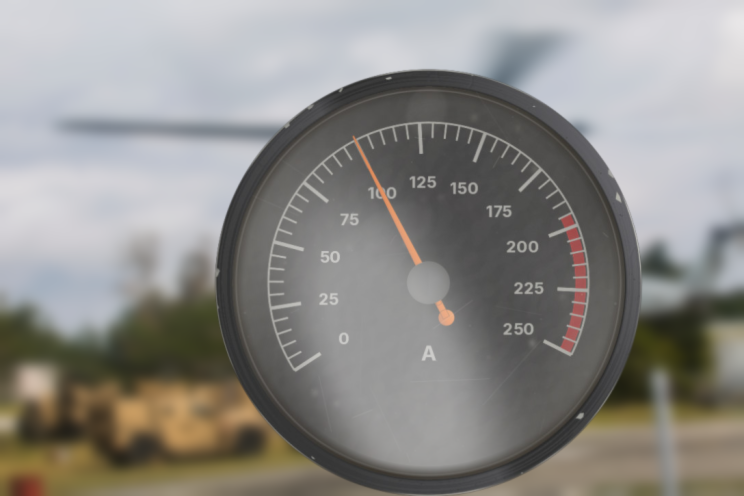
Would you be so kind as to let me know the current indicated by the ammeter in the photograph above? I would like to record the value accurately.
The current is 100 A
